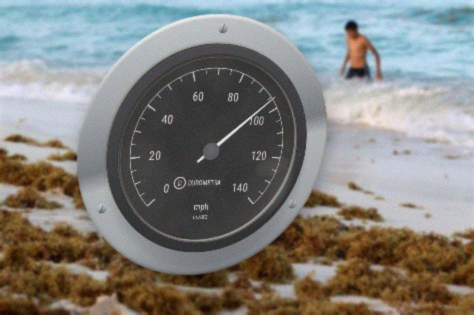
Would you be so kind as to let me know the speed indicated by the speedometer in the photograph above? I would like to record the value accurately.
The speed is 95 mph
